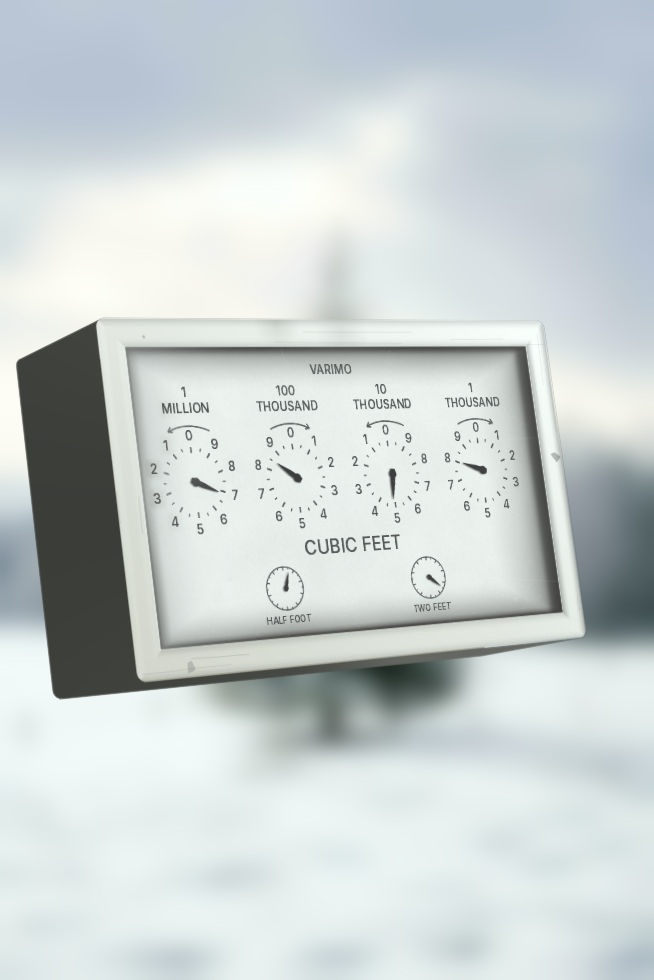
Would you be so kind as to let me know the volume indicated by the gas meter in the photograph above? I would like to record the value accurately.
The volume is 684800 ft³
